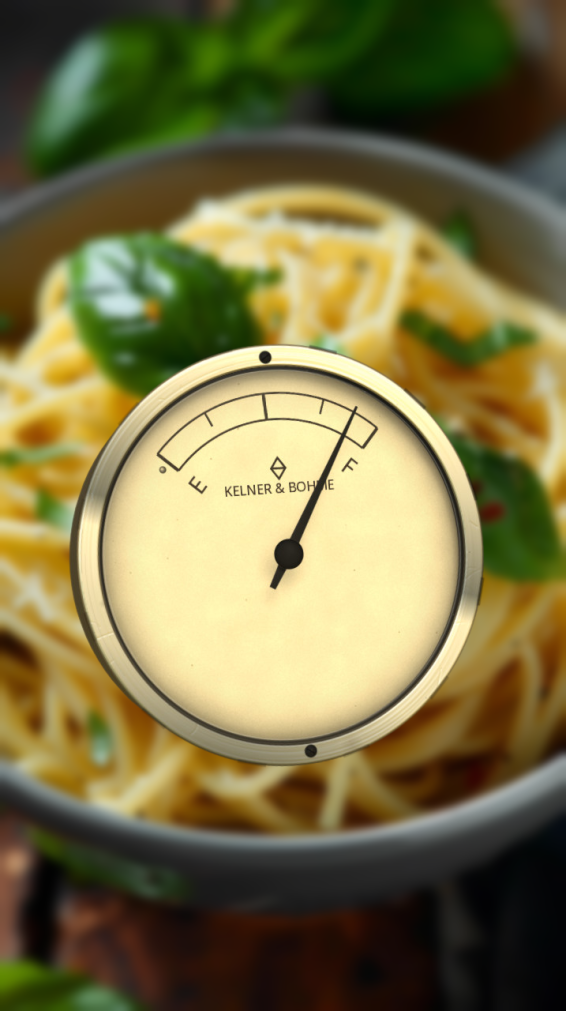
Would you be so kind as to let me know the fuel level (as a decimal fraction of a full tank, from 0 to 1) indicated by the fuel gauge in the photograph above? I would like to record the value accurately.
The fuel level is 0.875
